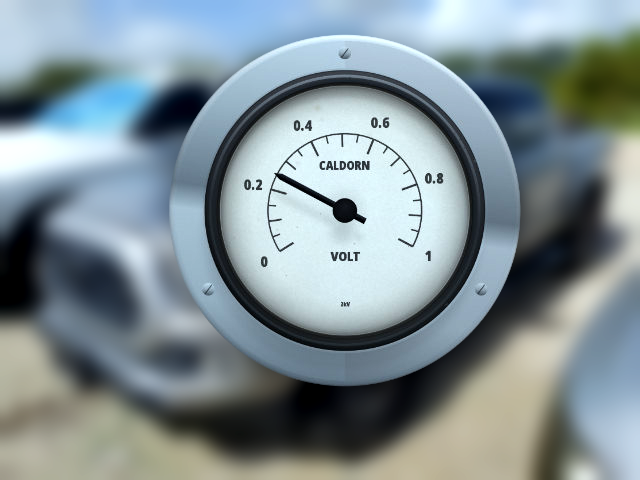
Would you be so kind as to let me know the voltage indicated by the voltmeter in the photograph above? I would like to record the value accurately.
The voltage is 0.25 V
